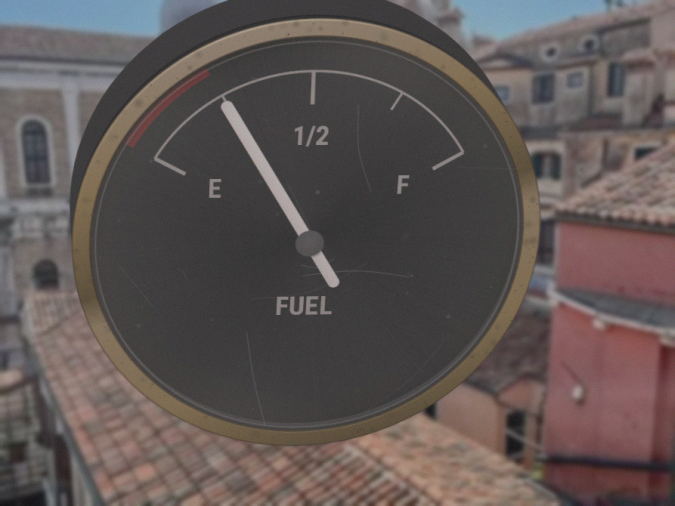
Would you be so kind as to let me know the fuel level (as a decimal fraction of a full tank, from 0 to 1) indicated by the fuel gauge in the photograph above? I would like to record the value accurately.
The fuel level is 0.25
